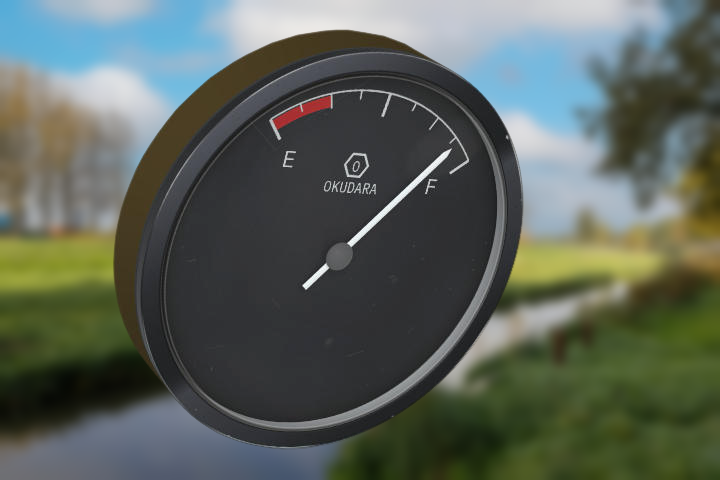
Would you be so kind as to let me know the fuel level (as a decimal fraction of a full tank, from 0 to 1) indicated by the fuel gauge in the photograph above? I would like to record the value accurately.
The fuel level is 0.875
